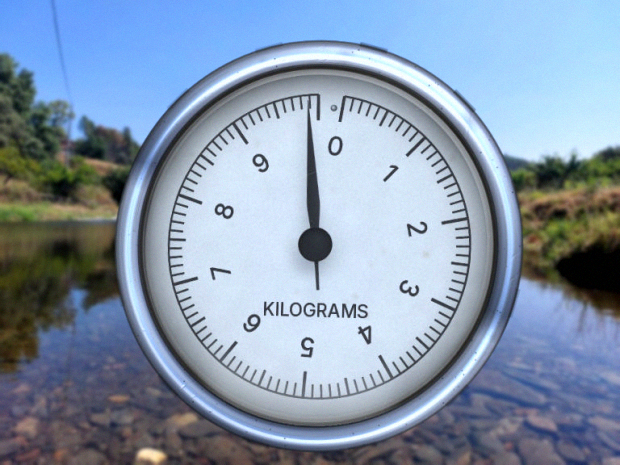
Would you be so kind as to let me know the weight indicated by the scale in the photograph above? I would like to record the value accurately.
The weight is 9.9 kg
